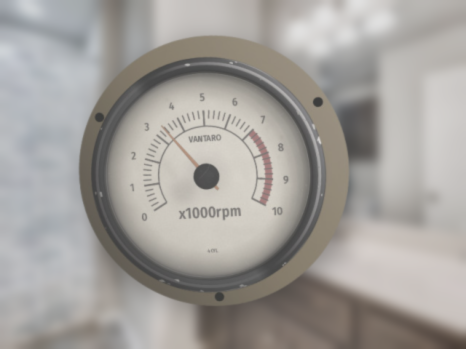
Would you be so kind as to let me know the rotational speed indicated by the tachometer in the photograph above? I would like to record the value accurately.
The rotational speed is 3400 rpm
